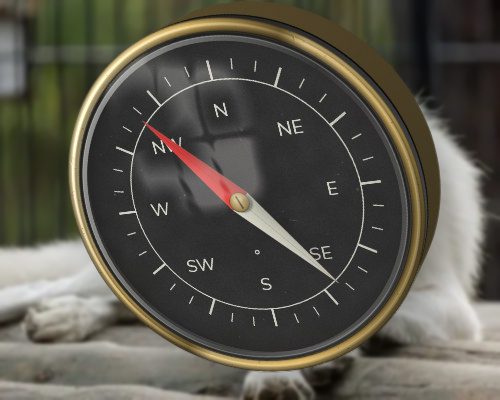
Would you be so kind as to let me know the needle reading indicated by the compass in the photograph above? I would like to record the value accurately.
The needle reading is 320 °
